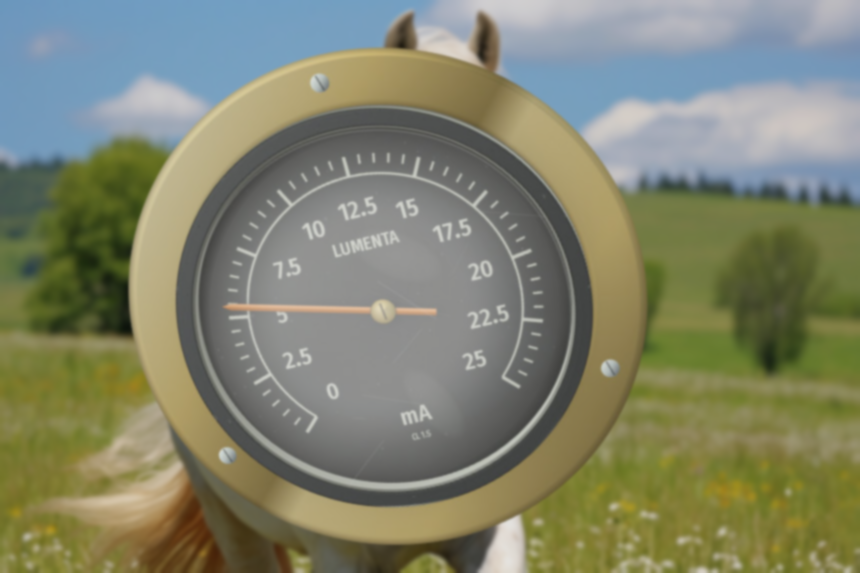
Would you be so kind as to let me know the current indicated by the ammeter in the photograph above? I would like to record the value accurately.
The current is 5.5 mA
